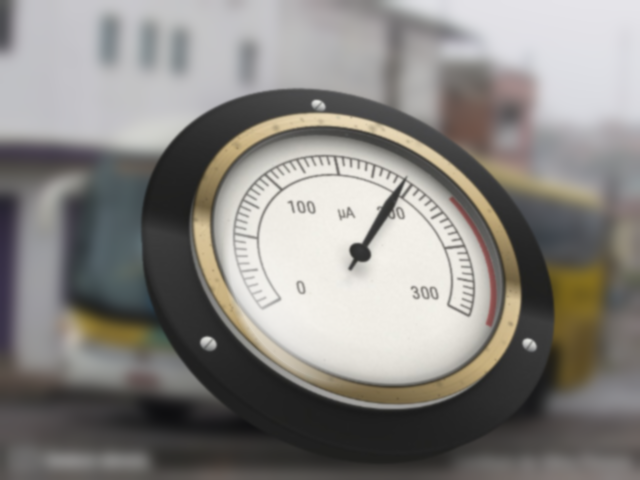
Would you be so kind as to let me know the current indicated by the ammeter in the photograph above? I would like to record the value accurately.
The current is 195 µA
